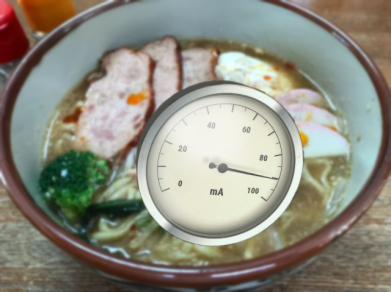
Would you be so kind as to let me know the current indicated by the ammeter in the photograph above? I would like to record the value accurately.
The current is 90 mA
